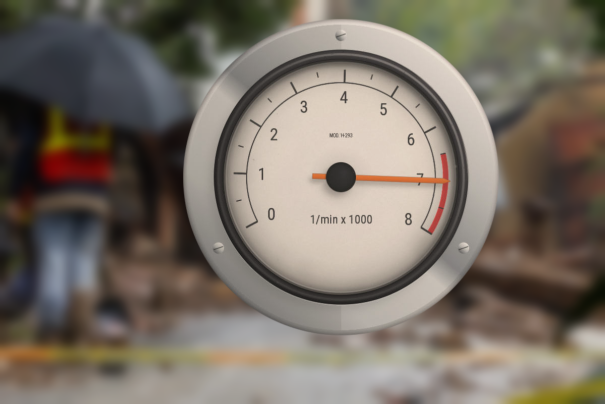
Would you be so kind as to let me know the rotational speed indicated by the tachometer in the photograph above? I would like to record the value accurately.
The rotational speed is 7000 rpm
